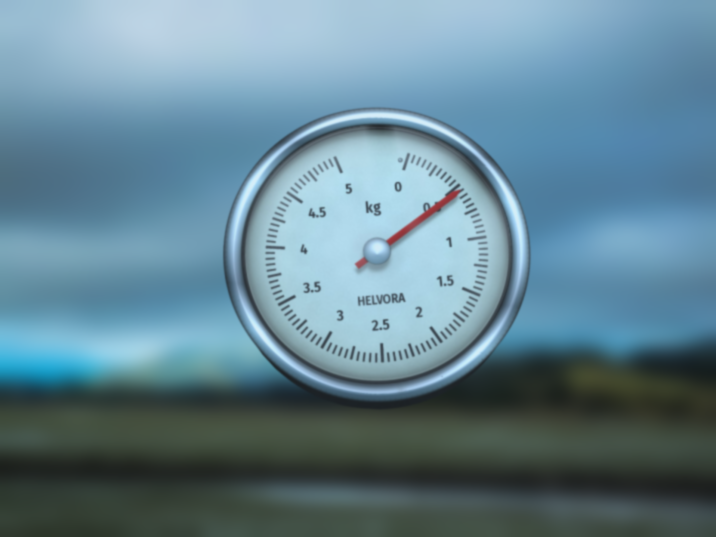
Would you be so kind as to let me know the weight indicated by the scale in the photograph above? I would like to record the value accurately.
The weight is 0.55 kg
